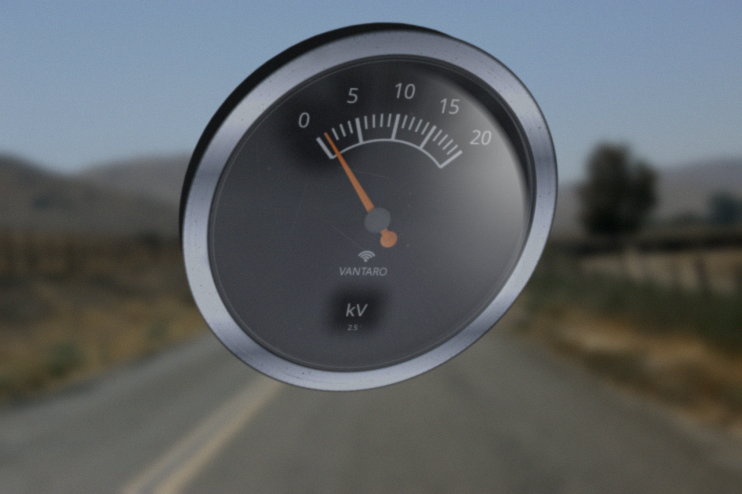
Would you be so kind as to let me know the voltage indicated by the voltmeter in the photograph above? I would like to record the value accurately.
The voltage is 1 kV
